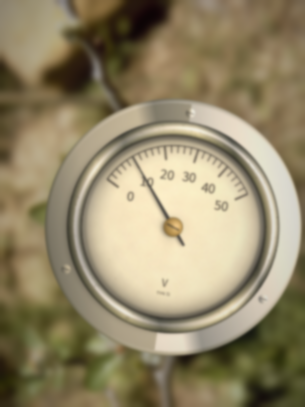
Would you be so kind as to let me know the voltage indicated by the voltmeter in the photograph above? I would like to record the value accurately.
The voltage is 10 V
